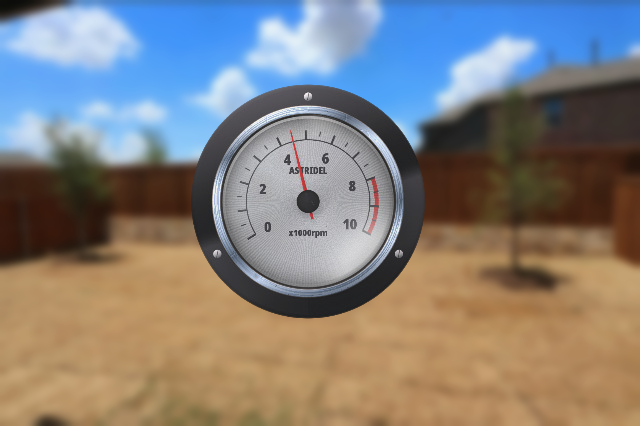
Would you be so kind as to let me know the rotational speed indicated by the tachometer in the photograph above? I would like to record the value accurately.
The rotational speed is 4500 rpm
